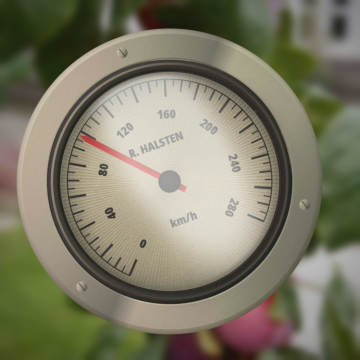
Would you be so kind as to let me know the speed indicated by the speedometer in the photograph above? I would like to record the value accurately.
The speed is 97.5 km/h
